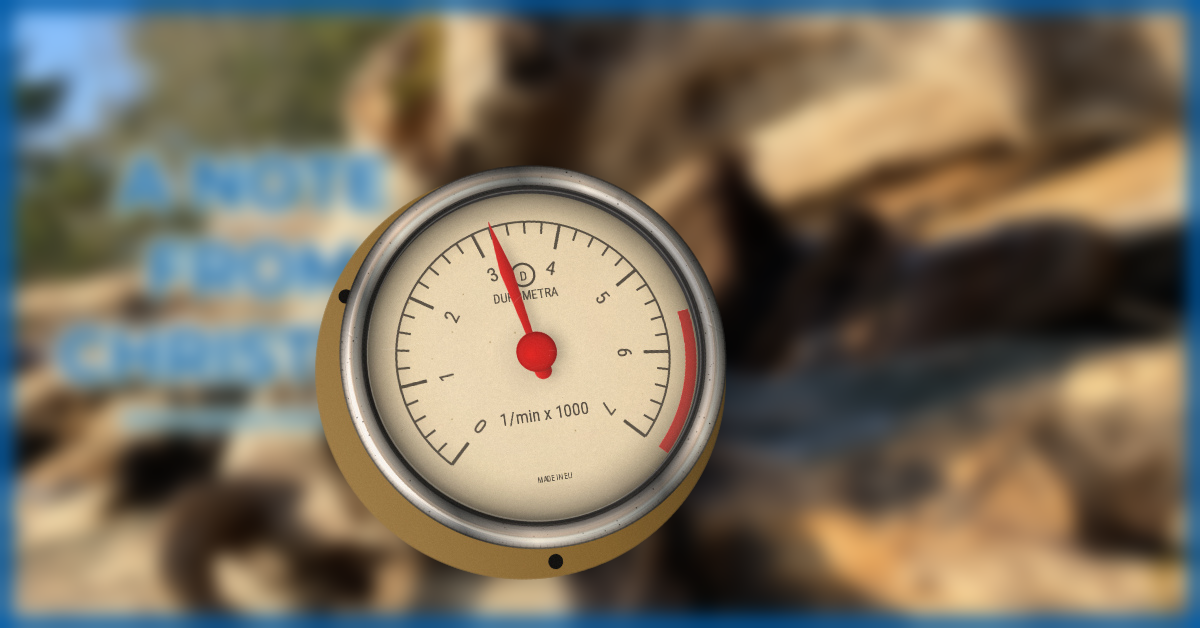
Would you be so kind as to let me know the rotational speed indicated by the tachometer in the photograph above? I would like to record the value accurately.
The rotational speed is 3200 rpm
